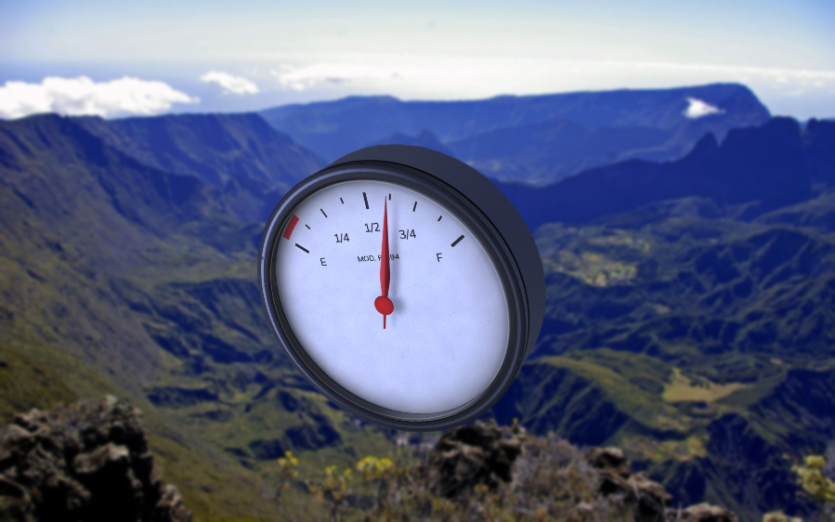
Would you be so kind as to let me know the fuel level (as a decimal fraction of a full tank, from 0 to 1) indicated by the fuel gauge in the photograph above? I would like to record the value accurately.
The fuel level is 0.625
